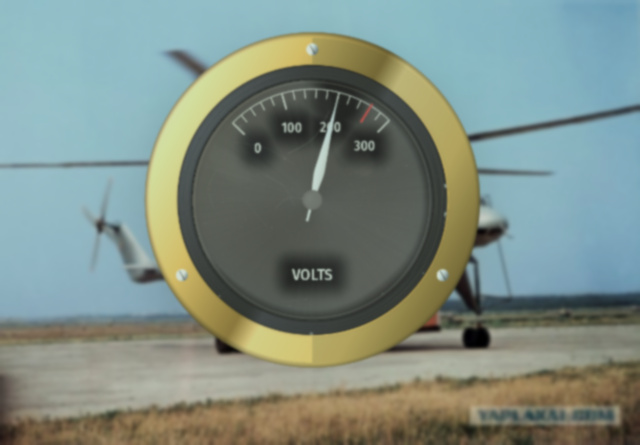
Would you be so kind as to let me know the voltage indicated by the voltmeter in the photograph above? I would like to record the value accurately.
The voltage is 200 V
